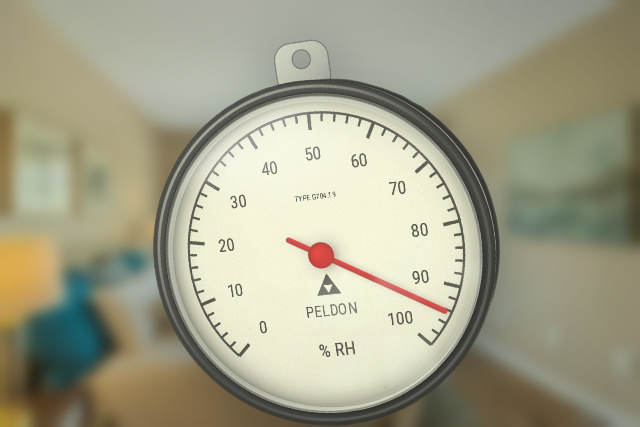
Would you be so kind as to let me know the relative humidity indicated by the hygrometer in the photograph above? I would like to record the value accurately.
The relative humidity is 94 %
